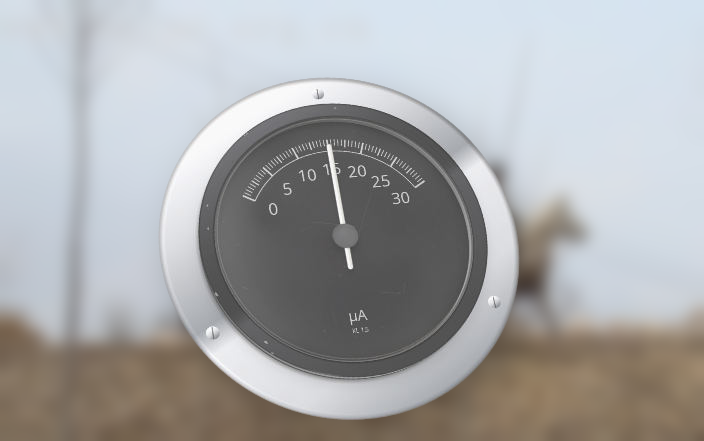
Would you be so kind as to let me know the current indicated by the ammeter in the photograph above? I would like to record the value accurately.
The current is 15 µA
